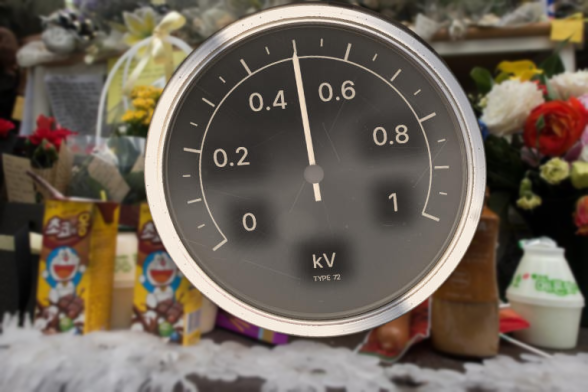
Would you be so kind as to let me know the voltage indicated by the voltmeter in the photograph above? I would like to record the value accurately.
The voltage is 0.5 kV
